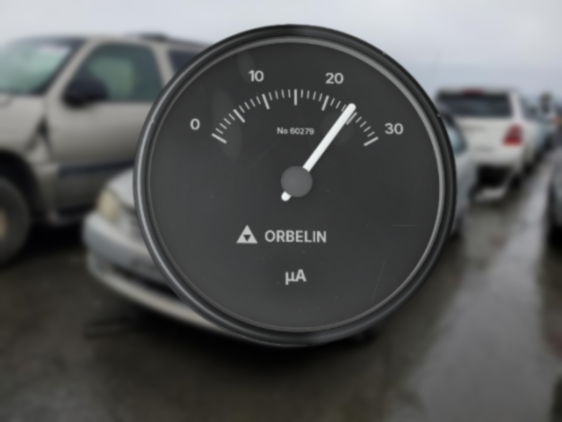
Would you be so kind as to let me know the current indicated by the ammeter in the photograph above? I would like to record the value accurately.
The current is 24 µA
